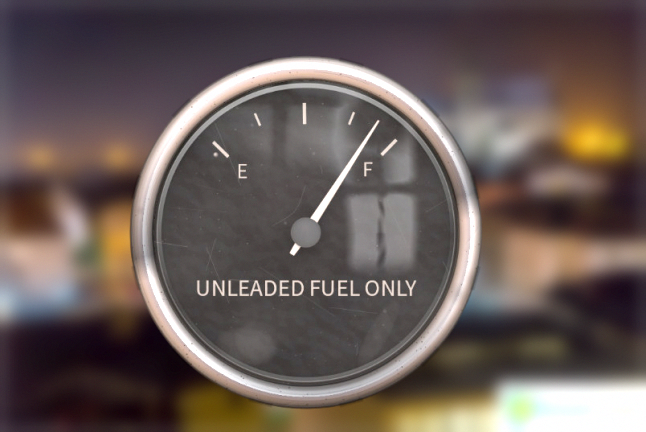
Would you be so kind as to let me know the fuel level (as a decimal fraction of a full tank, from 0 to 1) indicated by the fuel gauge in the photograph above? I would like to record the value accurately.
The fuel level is 0.875
